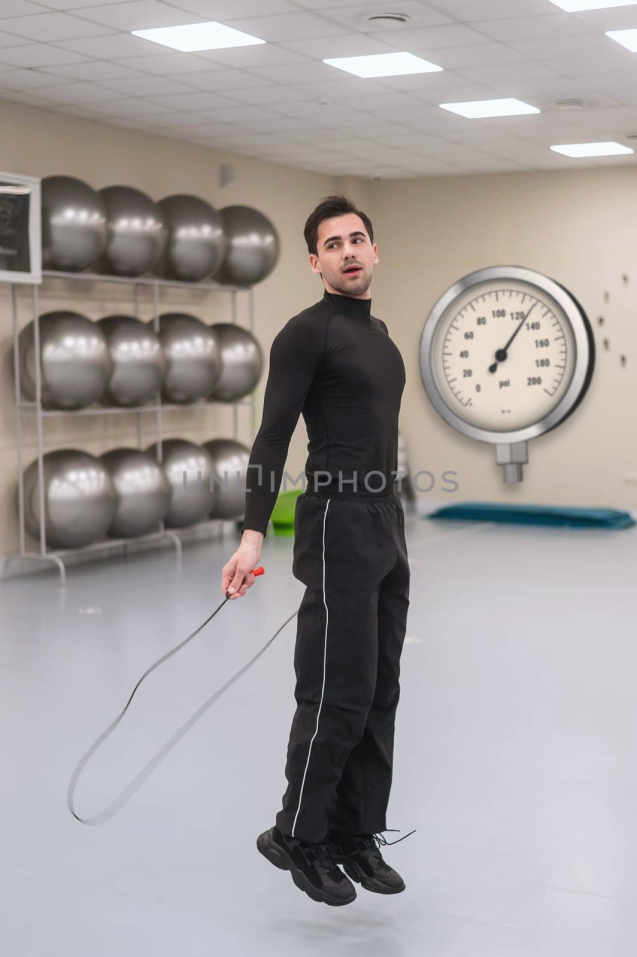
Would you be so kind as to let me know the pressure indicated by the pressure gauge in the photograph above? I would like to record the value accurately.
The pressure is 130 psi
